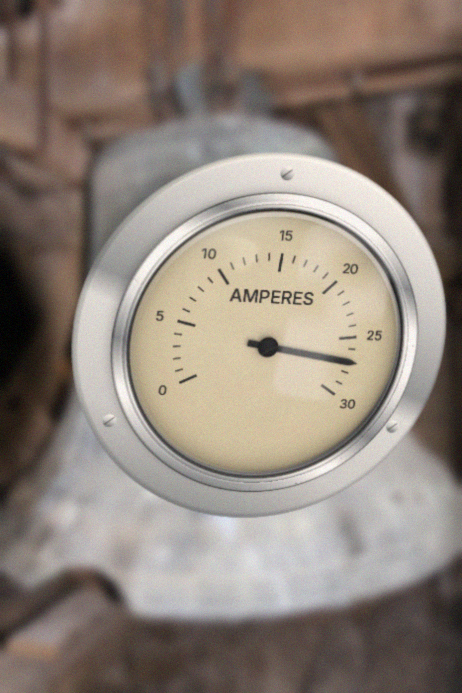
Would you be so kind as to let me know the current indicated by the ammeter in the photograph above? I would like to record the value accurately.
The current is 27 A
